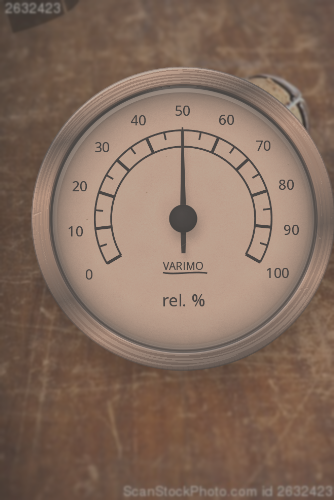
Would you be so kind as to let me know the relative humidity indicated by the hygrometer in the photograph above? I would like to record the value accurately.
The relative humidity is 50 %
